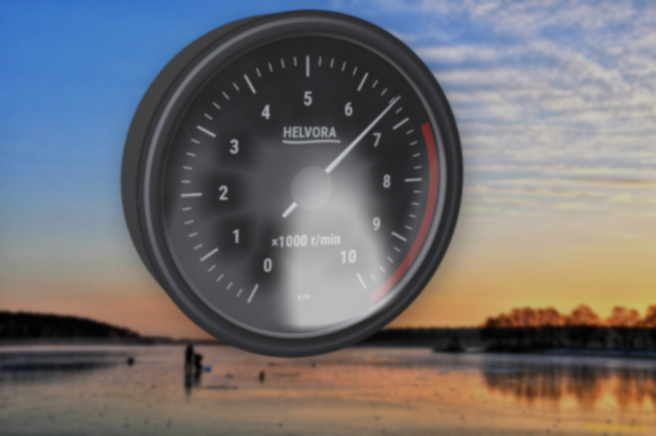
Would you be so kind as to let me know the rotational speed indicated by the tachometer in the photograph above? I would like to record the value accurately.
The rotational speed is 6600 rpm
